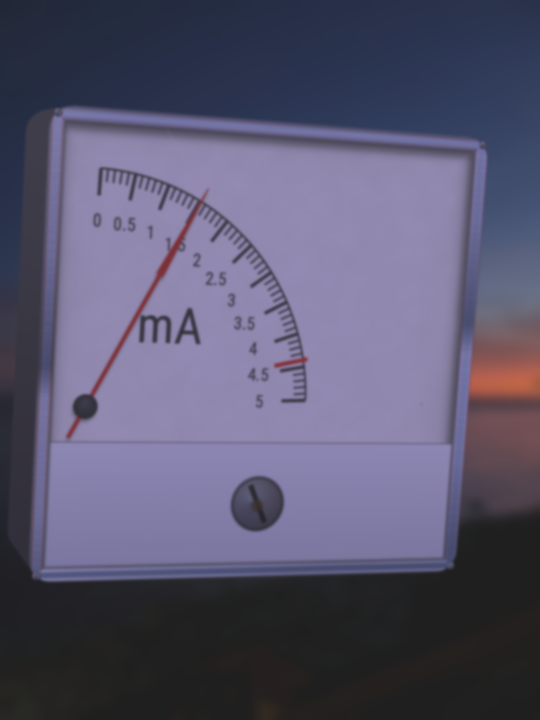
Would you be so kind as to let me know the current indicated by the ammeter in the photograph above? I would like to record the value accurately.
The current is 1.5 mA
